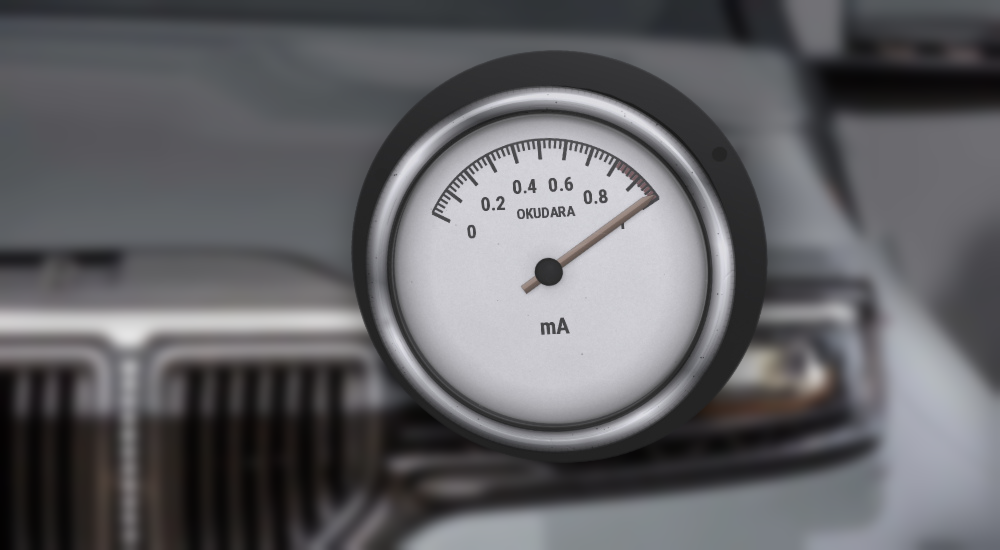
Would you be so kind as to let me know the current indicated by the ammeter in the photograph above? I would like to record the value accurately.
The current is 0.98 mA
